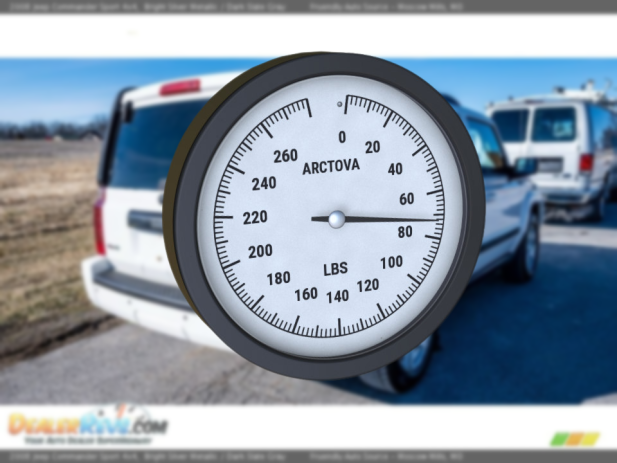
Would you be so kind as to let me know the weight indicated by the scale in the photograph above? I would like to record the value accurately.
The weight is 72 lb
